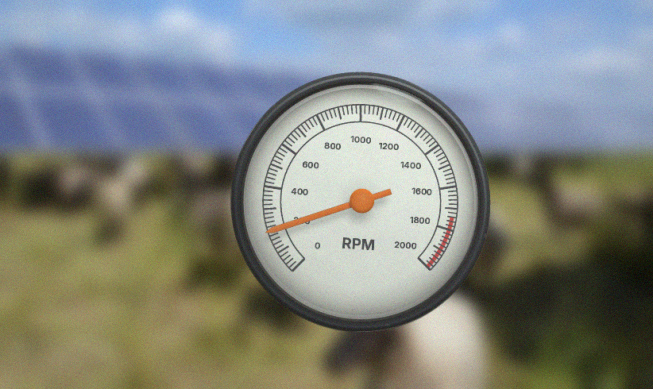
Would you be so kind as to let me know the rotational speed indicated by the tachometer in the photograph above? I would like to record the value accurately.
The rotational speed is 200 rpm
